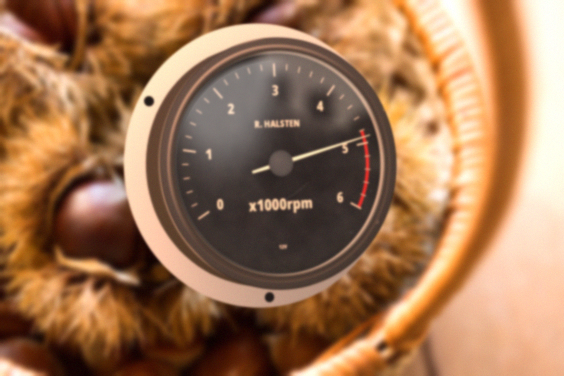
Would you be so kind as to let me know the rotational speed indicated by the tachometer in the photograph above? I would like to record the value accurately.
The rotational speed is 4900 rpm
